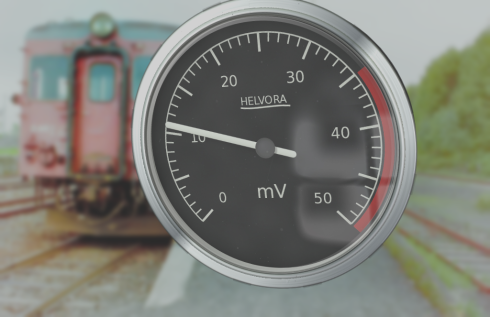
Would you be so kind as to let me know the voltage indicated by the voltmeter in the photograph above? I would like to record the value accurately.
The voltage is 11 mV
